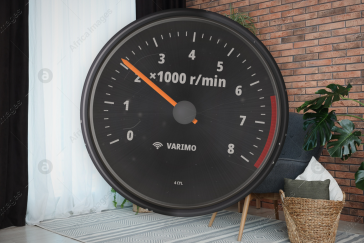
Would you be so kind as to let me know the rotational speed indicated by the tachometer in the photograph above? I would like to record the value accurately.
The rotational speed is 2100 rpm
